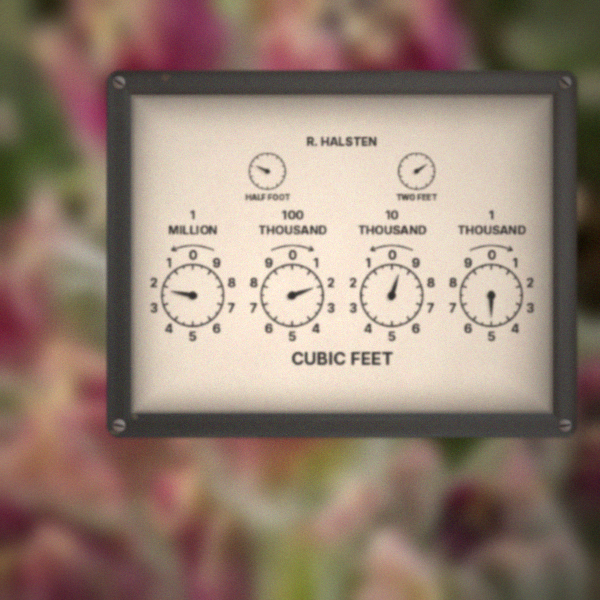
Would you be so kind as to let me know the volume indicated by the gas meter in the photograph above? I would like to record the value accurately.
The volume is 219500 ft³
